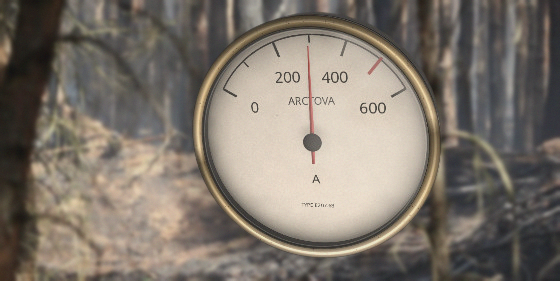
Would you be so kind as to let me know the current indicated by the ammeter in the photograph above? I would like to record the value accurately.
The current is 300 A
